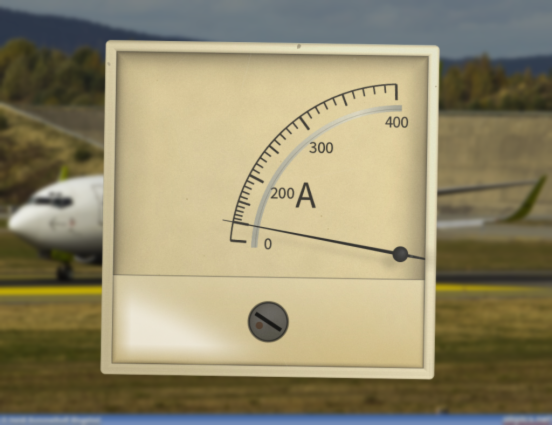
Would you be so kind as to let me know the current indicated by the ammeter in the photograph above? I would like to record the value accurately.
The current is 100 A
